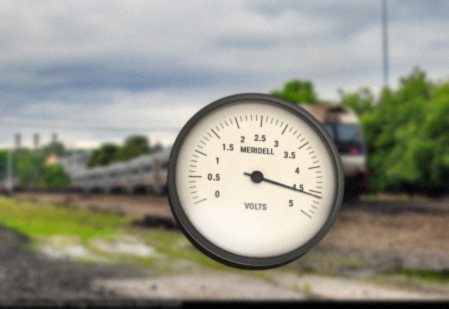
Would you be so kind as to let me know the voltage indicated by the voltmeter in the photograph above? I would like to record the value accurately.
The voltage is 4.6 V
